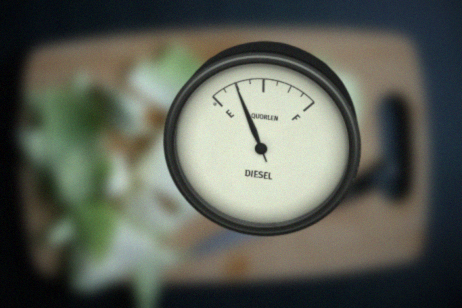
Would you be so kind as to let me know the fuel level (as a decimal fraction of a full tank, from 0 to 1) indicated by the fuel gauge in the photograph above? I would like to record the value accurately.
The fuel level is 0.25
